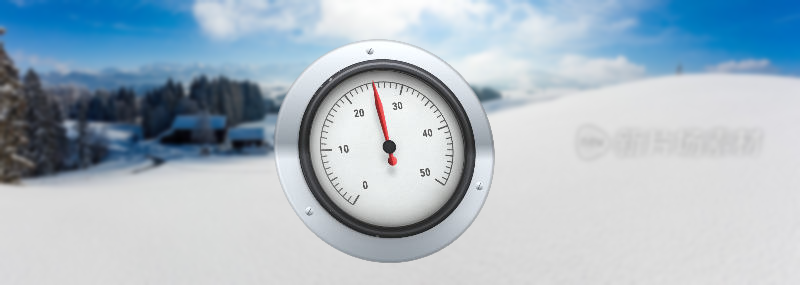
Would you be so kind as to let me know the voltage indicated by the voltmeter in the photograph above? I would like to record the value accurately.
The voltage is 25 V
